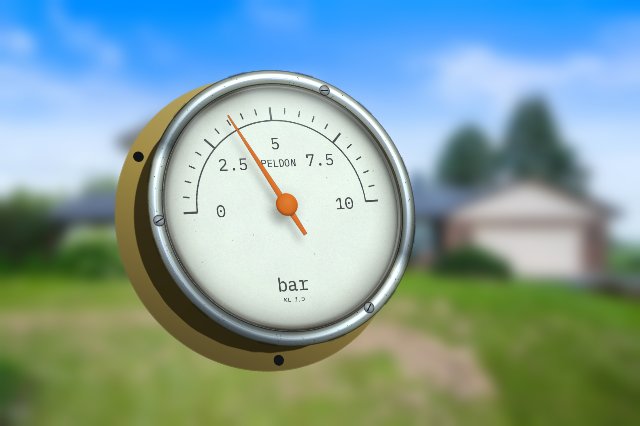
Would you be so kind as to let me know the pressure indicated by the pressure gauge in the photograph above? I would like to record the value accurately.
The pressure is 3.5 bar
